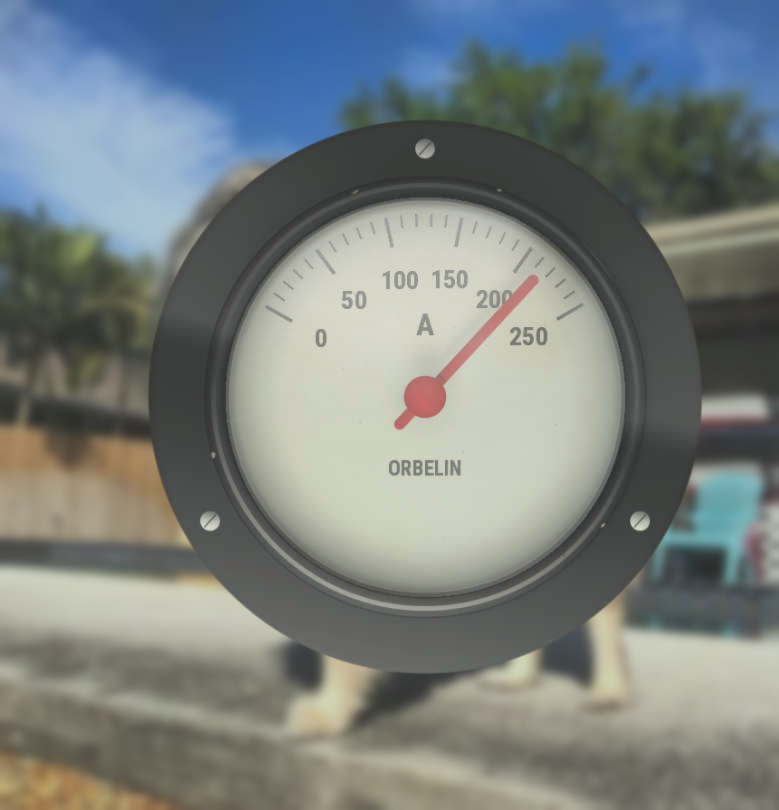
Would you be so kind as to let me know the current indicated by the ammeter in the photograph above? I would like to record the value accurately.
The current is 215 A
